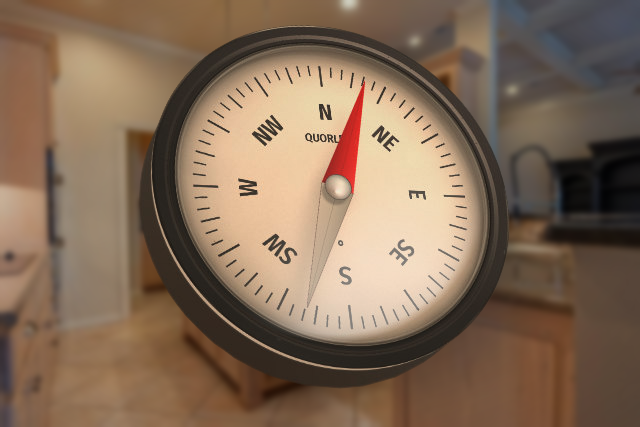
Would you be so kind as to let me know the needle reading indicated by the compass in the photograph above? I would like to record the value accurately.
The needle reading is 20 °
